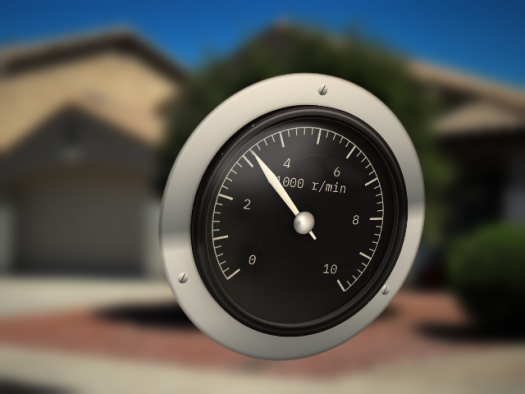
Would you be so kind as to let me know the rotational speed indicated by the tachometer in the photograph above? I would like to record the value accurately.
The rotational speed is 3200 rpm
